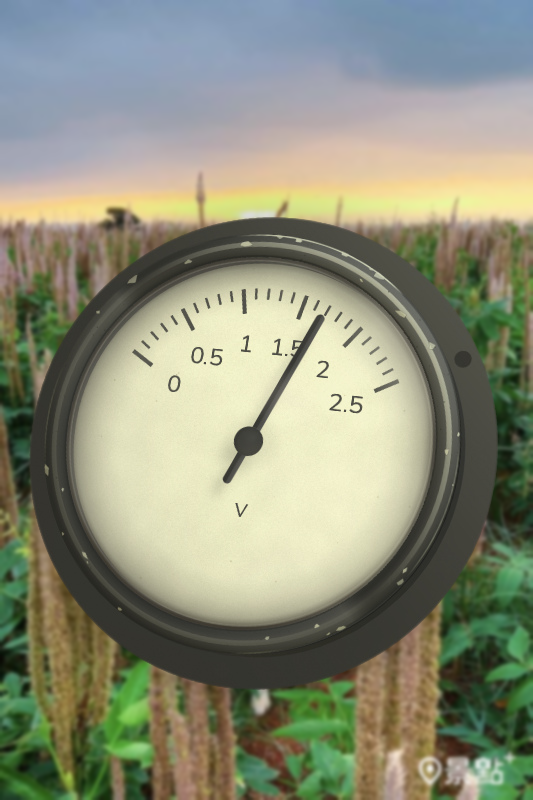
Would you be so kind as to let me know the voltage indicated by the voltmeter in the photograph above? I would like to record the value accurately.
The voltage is 1.7 V
